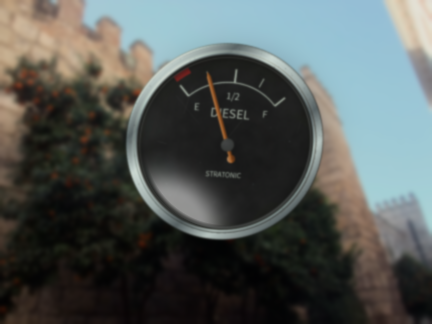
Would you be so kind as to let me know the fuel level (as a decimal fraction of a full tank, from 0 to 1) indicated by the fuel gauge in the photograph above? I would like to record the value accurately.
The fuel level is 0.25
